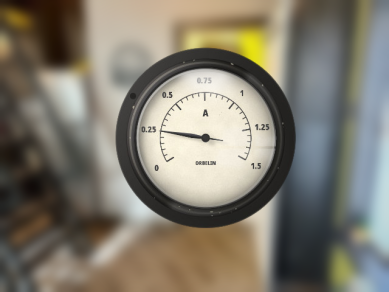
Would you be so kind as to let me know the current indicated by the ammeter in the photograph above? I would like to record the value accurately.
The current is 0.25 A
